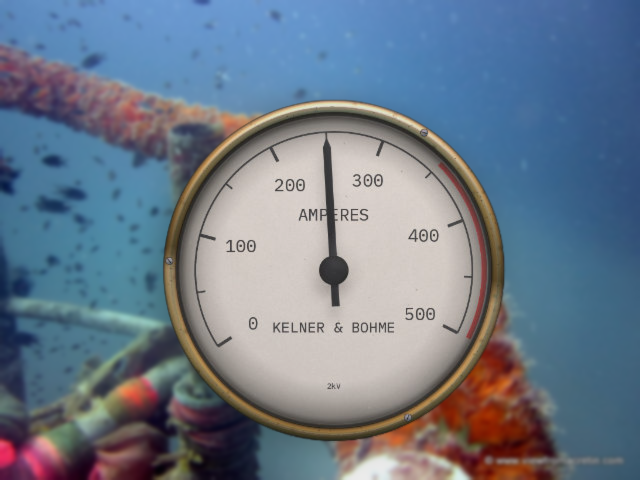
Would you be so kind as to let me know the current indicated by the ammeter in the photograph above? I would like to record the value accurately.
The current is 250 A
